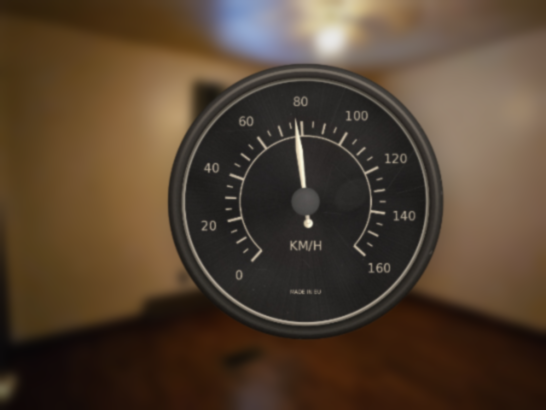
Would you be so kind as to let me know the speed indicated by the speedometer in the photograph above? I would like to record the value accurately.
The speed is 77.5 km/h
